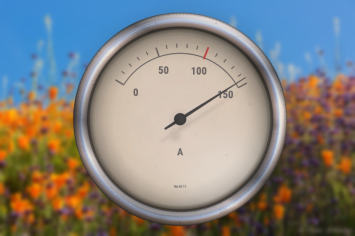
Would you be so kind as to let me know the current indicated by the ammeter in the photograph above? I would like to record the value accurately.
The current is 145 A
